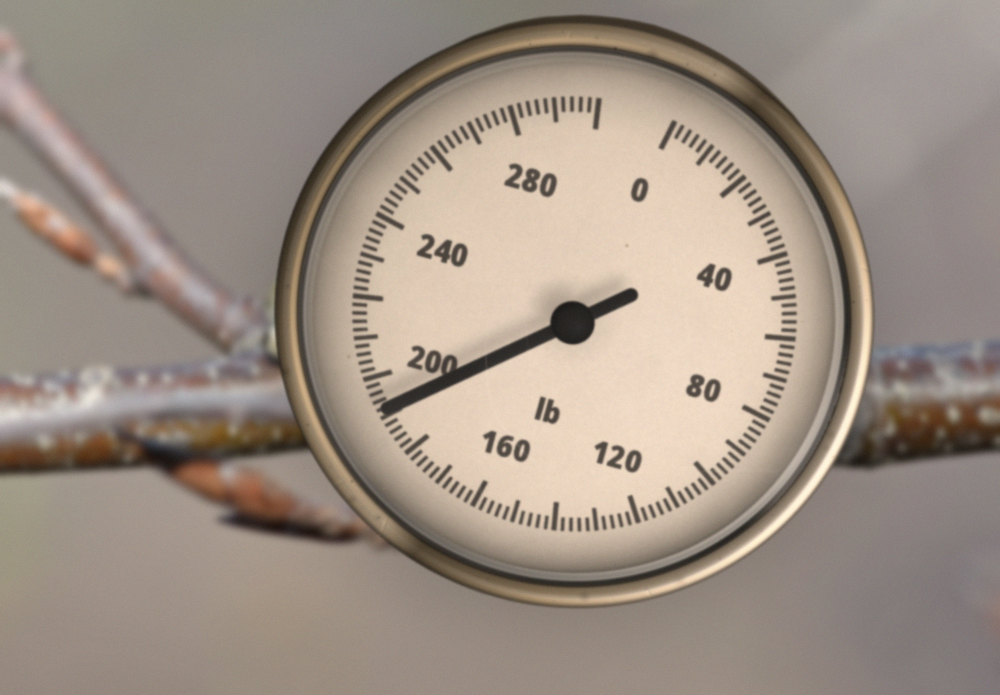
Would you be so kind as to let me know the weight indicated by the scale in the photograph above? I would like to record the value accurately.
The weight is 192 lb
